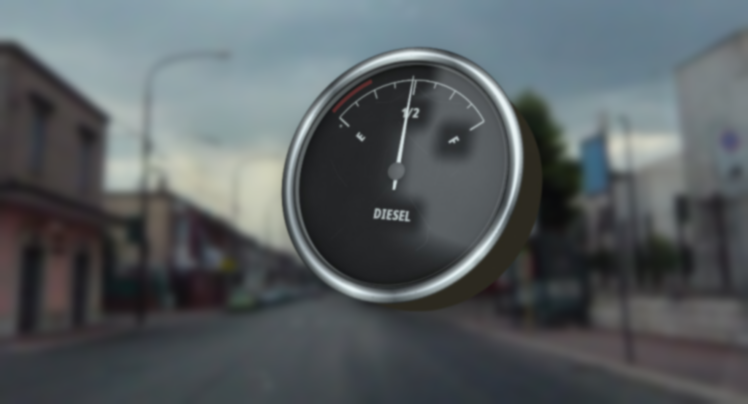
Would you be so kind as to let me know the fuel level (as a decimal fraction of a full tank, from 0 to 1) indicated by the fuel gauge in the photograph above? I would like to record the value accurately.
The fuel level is 0.5
